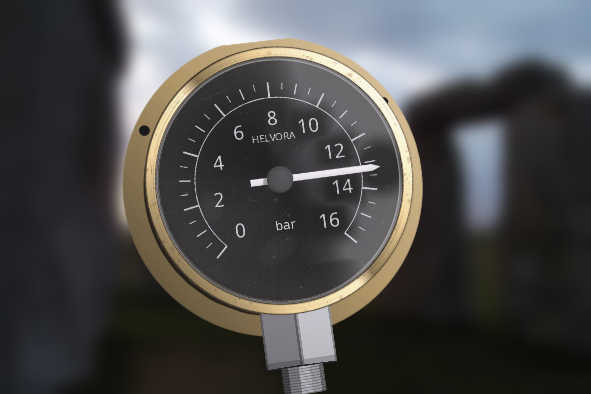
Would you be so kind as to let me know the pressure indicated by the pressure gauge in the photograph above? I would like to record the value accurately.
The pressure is 13.25 bar
